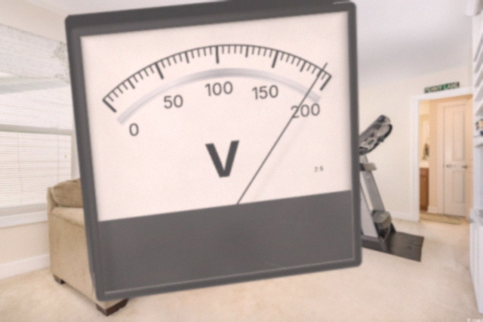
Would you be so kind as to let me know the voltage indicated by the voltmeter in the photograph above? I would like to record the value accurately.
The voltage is 190 V
